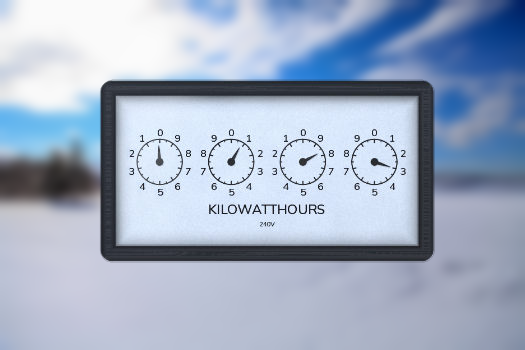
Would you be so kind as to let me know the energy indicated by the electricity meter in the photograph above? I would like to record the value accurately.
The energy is 83 kWh
